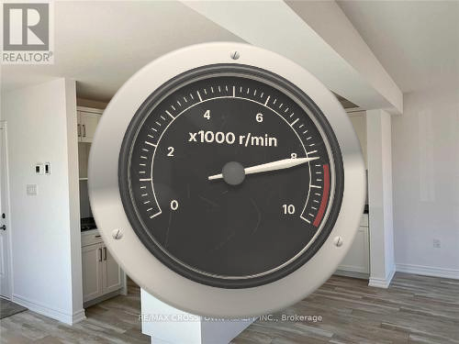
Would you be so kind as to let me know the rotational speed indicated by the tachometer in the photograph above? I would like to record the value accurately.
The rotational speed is 8200 rpm
